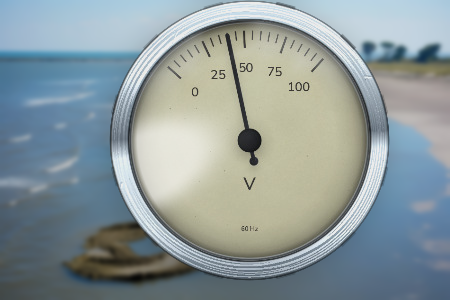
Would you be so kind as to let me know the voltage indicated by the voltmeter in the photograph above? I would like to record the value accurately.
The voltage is 40 V
